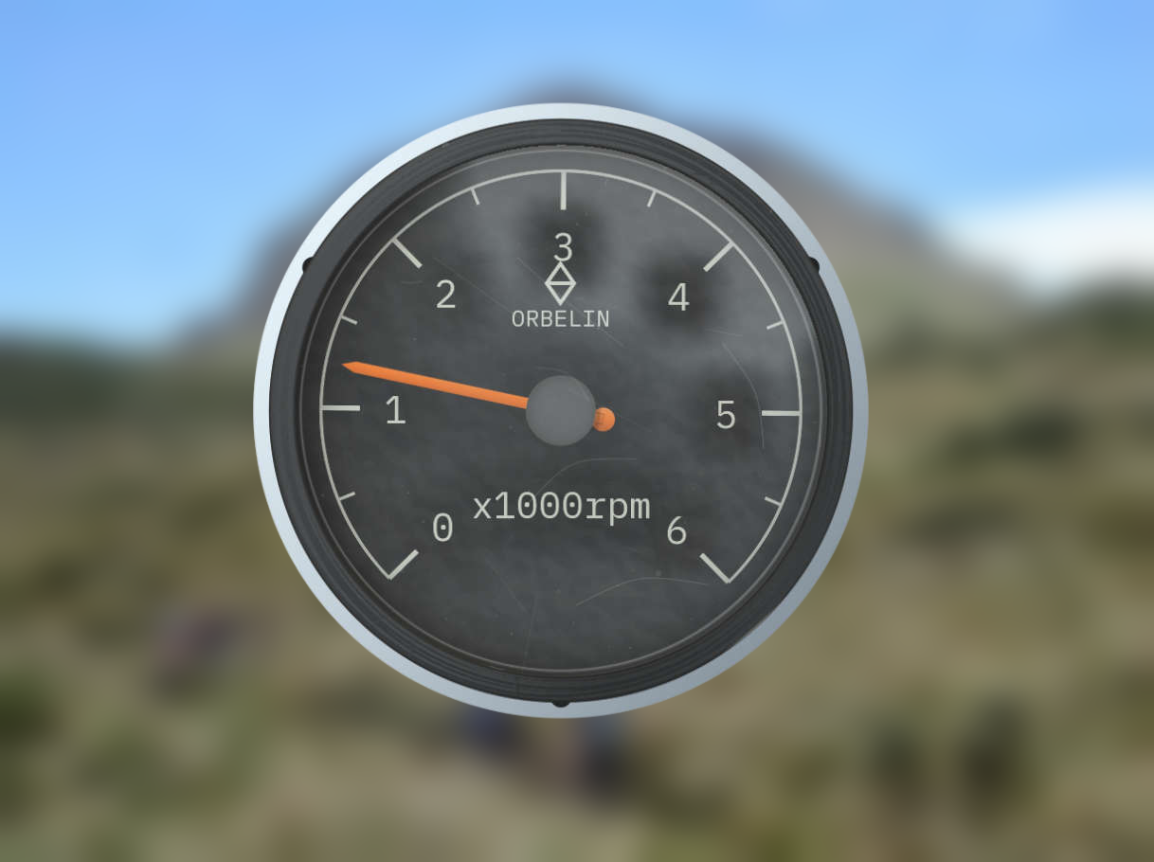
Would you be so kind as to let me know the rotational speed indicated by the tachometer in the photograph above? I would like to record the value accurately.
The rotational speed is 1250 rpm
